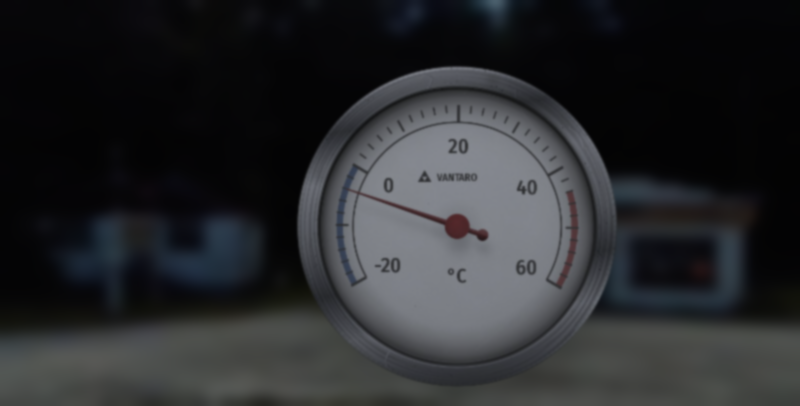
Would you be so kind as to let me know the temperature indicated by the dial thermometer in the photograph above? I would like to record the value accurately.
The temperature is -4 °C
